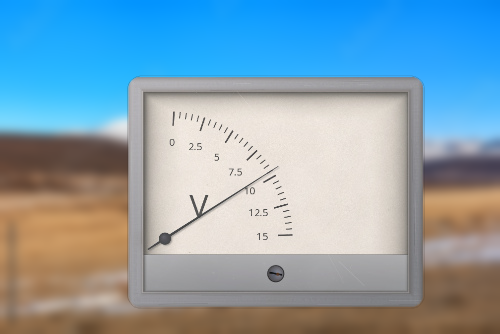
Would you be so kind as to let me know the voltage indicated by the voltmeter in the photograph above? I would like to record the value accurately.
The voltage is 9.5 V
